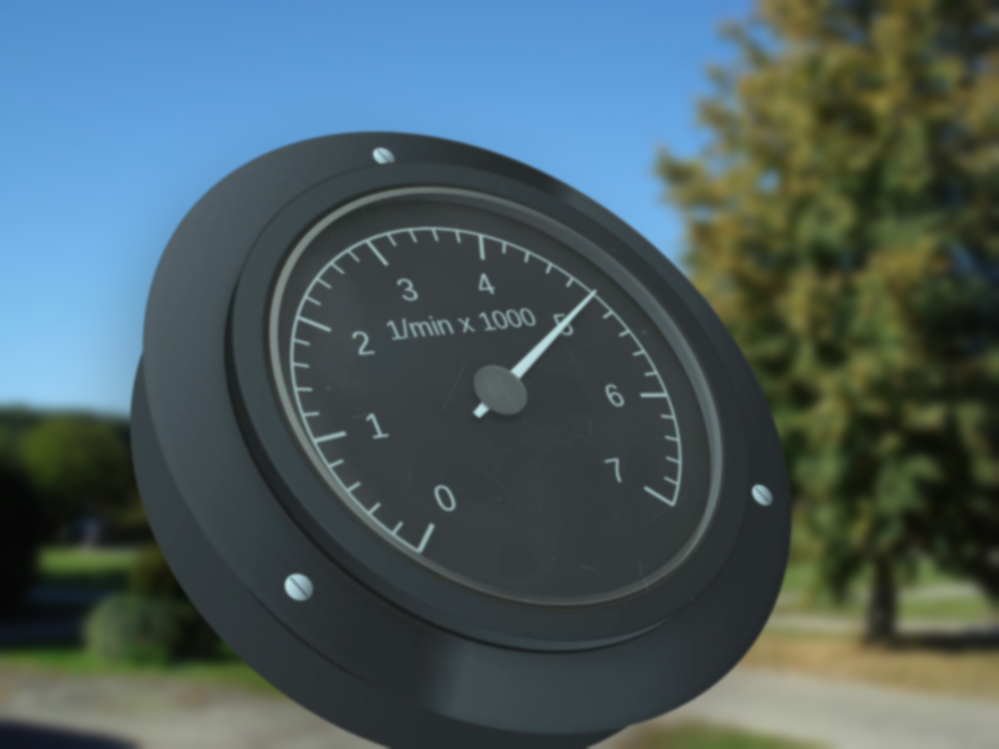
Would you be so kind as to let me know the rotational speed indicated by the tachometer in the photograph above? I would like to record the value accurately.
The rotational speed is 5000 rpm
